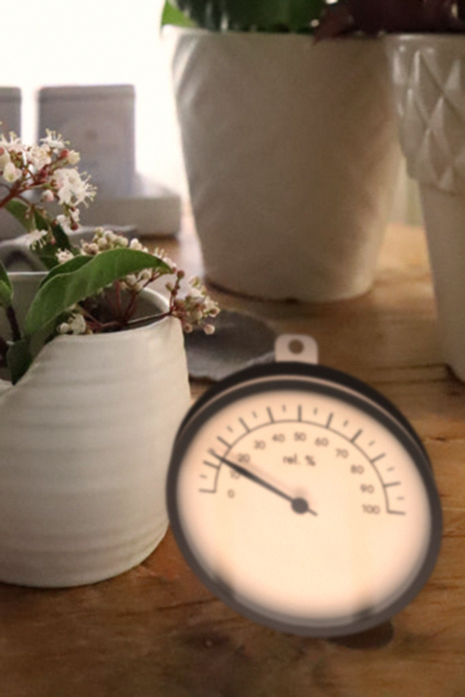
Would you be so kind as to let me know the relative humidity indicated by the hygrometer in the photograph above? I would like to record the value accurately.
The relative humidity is 15 %
